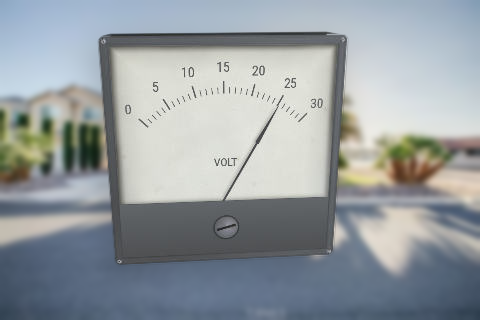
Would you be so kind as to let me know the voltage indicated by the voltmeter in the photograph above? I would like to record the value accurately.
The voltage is 25 V
